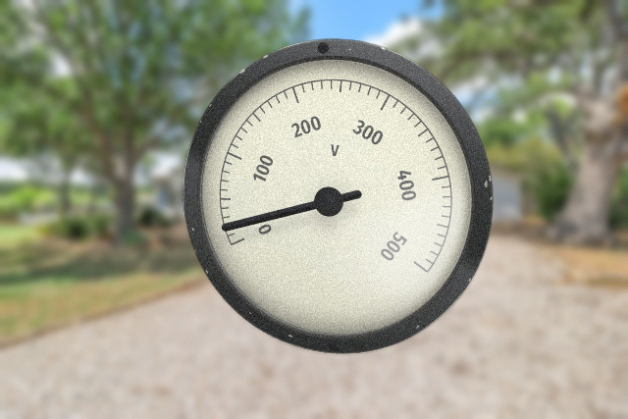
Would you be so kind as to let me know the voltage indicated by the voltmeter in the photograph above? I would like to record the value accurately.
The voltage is 20 V
